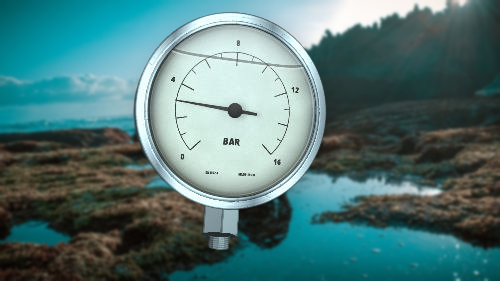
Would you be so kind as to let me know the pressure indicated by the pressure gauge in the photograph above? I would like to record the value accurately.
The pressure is 3 bar
